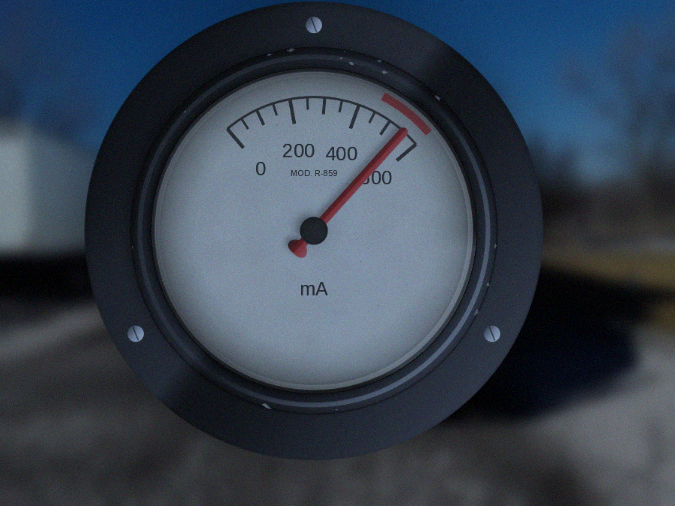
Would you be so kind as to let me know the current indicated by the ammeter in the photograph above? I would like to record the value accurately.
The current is 550 mA
